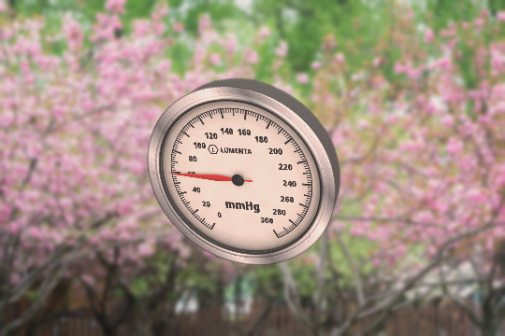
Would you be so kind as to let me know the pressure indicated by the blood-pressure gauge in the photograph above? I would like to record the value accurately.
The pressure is 60 mmHg
